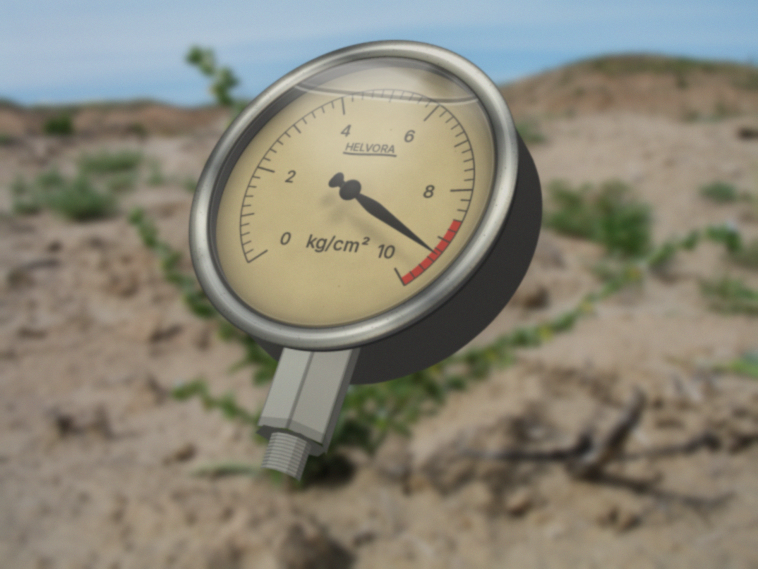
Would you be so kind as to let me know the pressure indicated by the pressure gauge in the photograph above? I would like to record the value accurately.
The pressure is 9.3 kg/cm²
